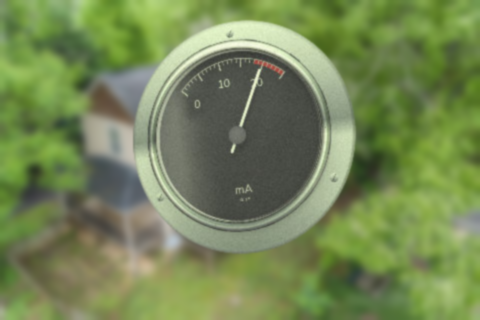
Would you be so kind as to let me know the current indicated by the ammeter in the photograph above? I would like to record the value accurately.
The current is 20 mA
